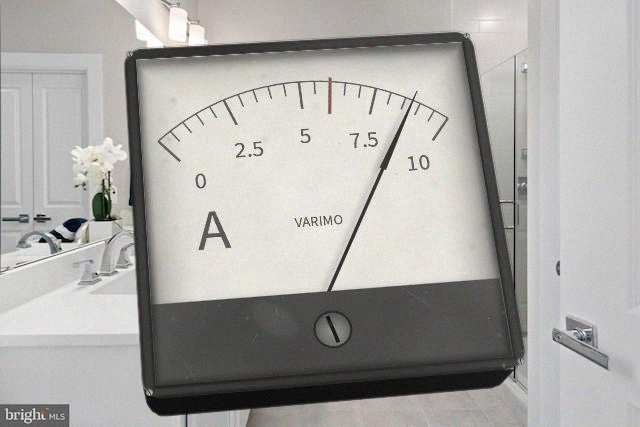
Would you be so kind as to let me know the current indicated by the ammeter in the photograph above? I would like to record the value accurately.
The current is 8.75 A
